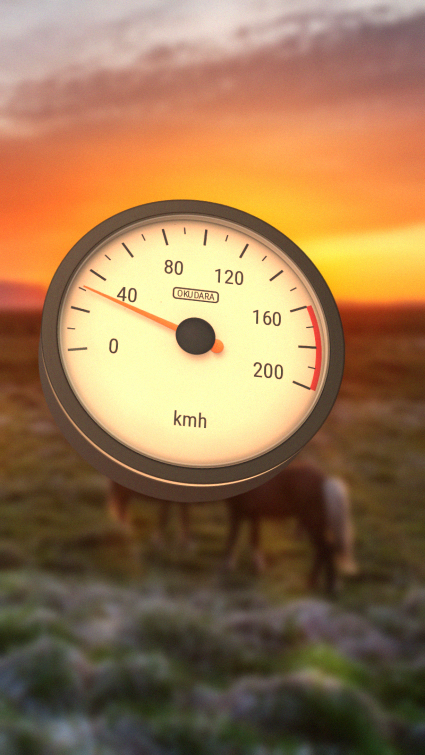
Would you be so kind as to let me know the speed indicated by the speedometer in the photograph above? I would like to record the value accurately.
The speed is 30 km/h
